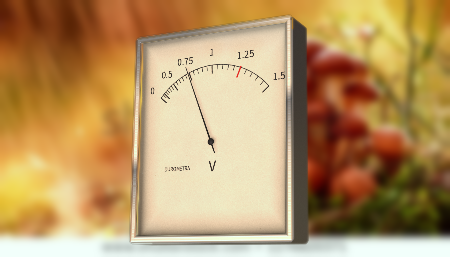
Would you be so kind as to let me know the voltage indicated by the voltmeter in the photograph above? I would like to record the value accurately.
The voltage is 0.75 V
